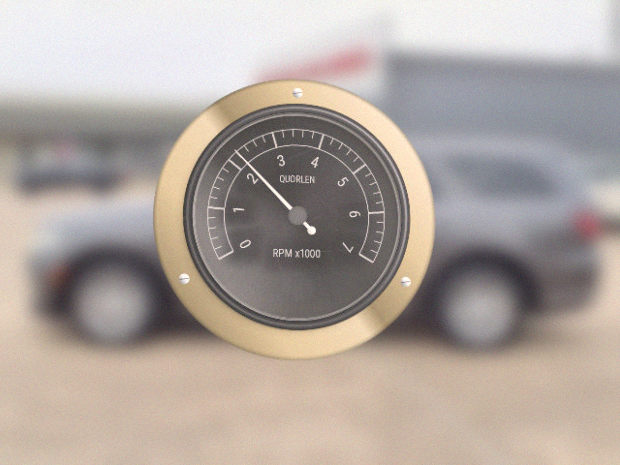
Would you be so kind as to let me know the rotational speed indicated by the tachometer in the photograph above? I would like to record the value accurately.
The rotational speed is 2200 rpm
